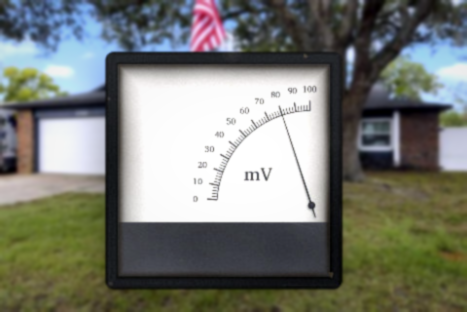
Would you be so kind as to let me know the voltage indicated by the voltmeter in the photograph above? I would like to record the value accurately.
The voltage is 80 mV
